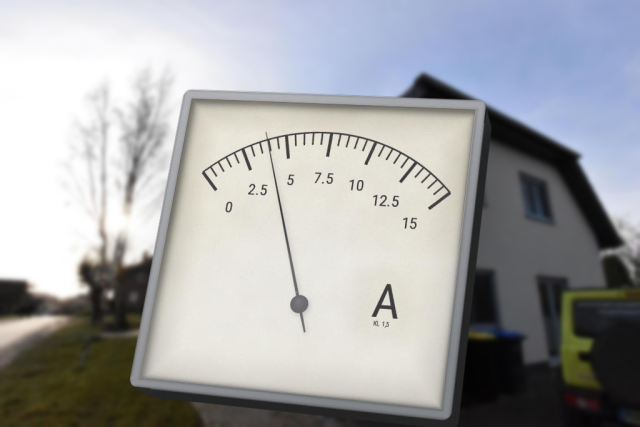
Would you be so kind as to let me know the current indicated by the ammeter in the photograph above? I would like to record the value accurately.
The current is 4 A
